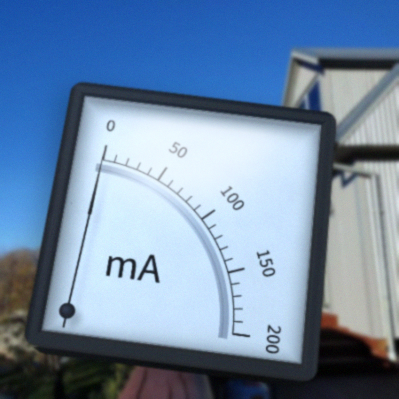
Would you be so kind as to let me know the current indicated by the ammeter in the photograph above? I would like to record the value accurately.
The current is 0 mA
